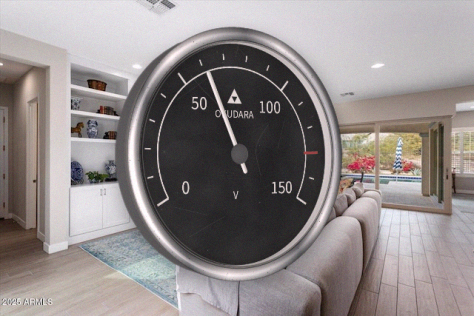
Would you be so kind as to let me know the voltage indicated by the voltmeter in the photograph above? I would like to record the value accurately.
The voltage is 60 V
